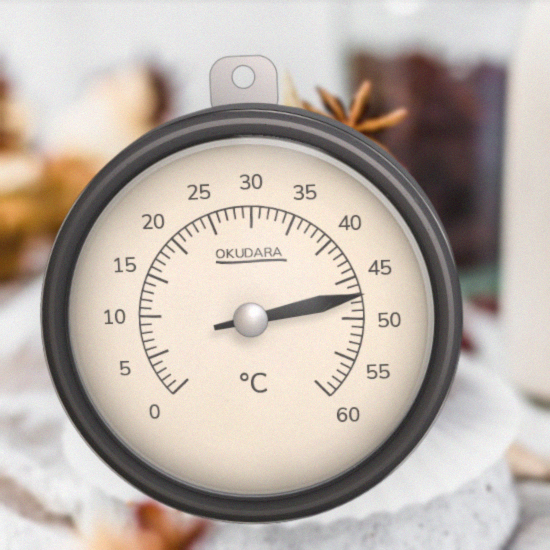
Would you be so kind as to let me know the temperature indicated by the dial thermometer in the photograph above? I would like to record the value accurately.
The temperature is 47 °C
